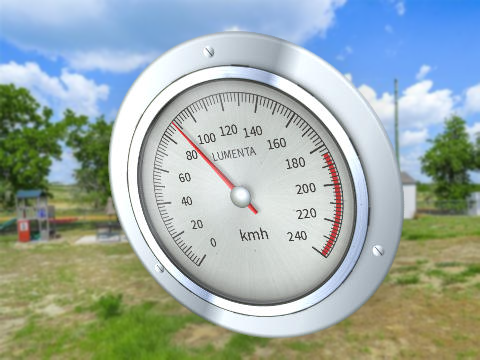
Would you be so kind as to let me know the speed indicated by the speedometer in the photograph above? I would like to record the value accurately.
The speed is 90 km/h
